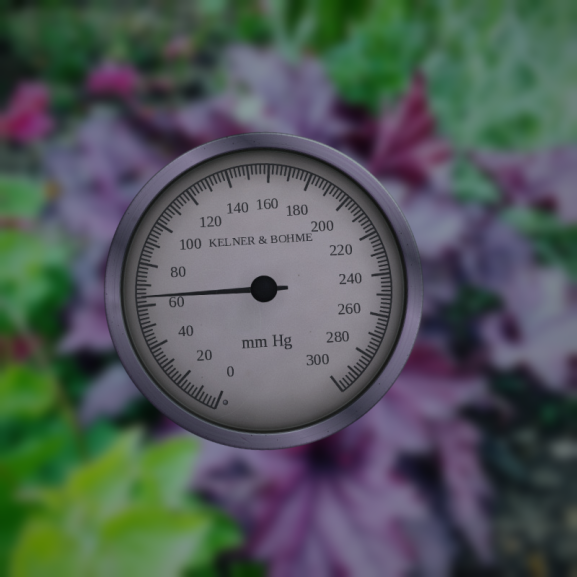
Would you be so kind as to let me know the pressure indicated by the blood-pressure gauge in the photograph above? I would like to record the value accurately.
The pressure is 64 mmHg
